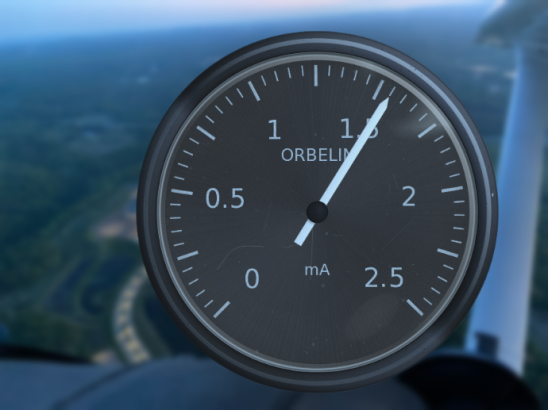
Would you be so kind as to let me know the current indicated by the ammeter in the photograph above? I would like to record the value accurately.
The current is 1.55 mA
